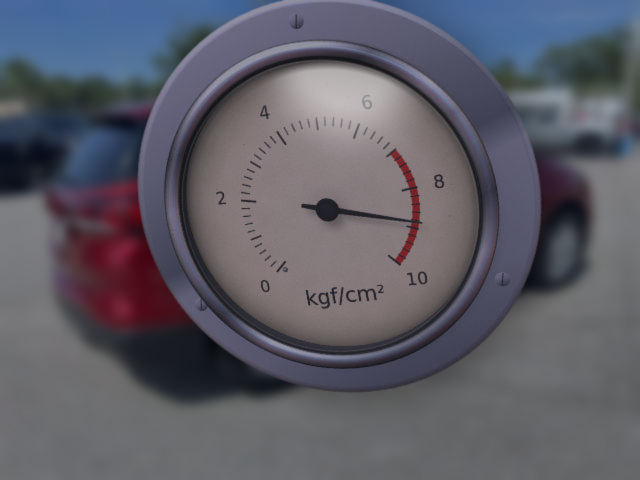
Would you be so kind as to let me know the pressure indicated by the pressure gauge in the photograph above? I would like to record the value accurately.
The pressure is 8.8 kg/cm²
